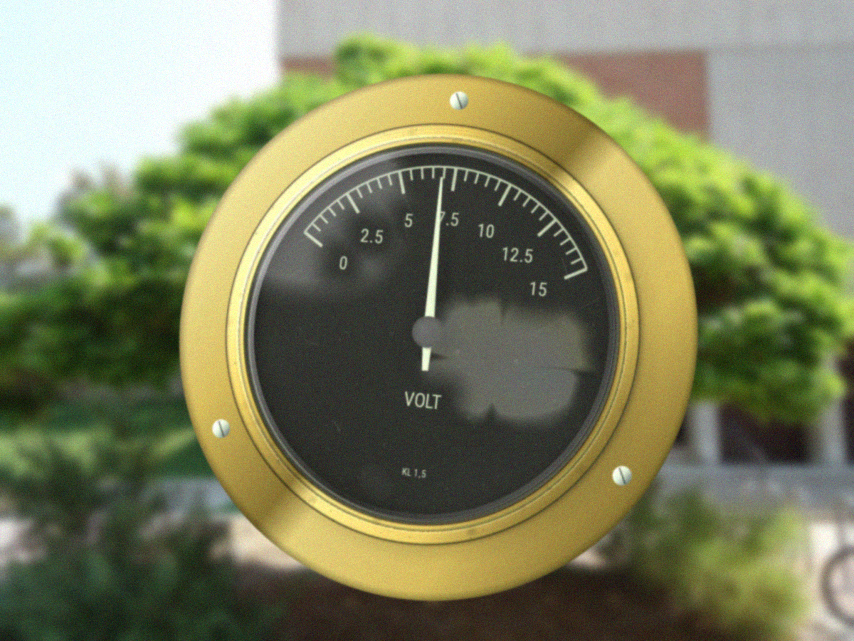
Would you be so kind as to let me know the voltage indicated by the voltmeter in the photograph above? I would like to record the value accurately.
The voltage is 7 V
